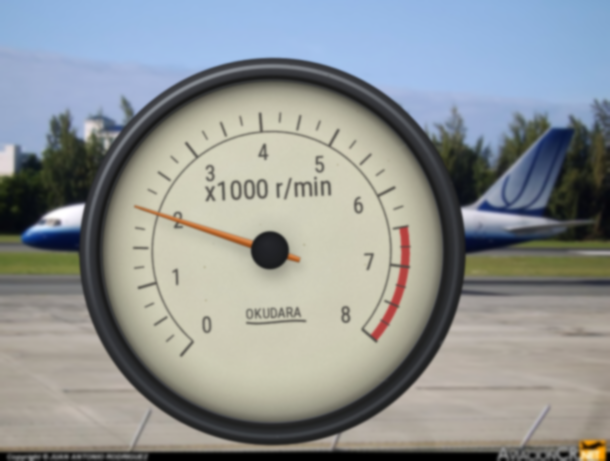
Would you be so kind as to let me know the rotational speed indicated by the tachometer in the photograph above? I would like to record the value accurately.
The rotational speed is 2000 rpm
